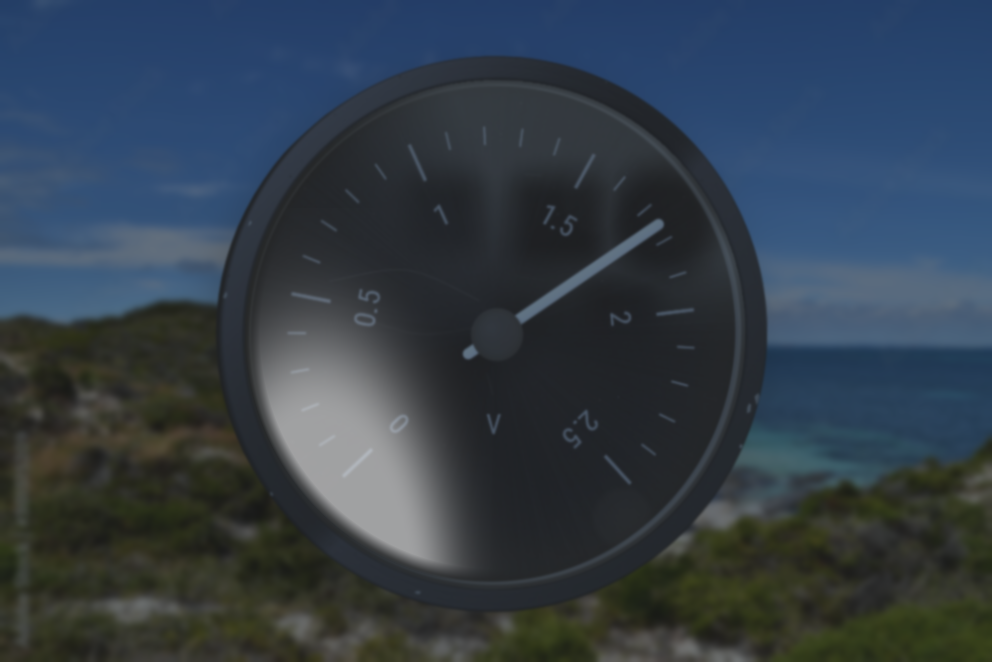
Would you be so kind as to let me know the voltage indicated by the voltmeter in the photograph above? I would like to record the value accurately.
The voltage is 1.75 V
